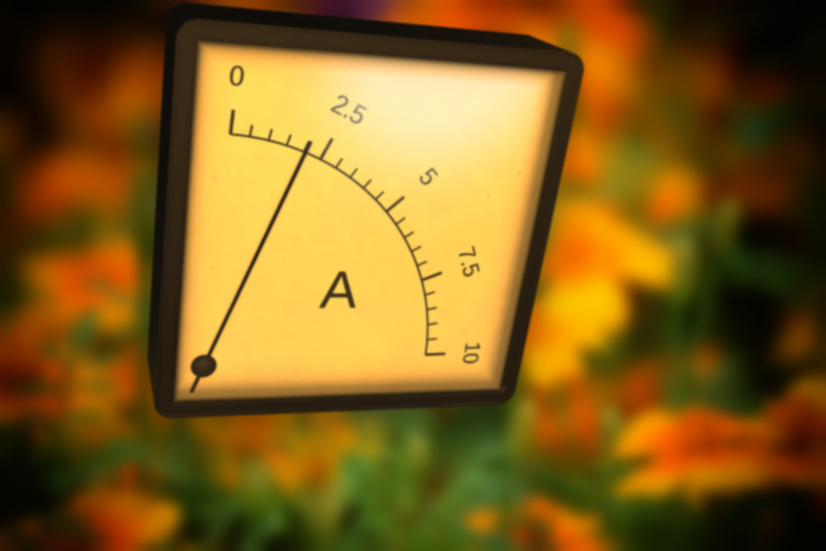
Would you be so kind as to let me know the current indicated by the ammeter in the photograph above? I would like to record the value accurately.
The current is 2 A
